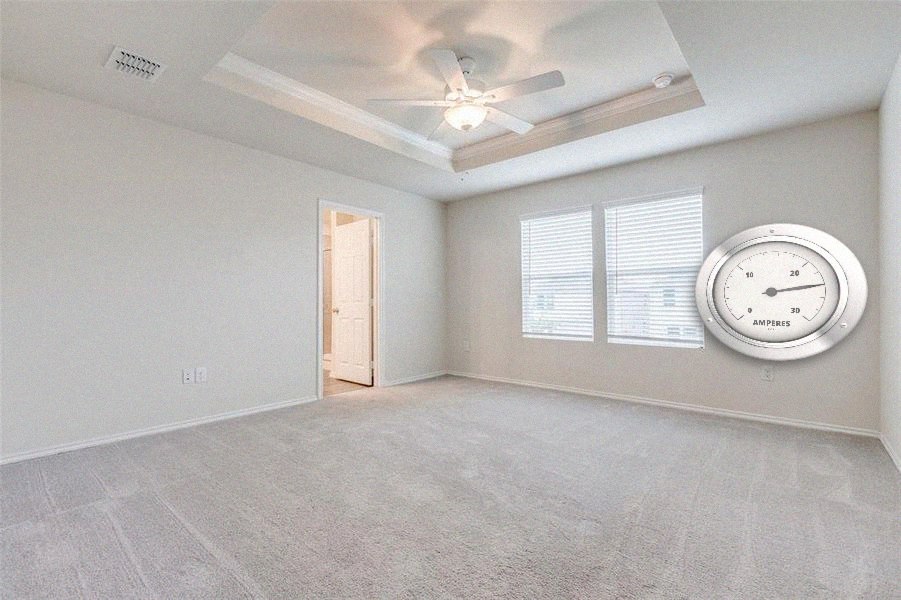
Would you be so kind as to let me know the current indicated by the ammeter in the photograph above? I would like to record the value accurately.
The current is 24 A
